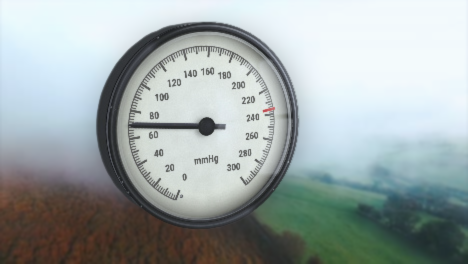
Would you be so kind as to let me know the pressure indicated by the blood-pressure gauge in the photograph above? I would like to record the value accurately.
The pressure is 70 mmHg
